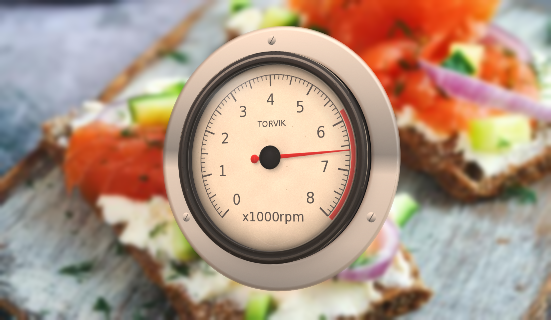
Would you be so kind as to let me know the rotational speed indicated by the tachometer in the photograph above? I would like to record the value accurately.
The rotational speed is 6600 rpm
